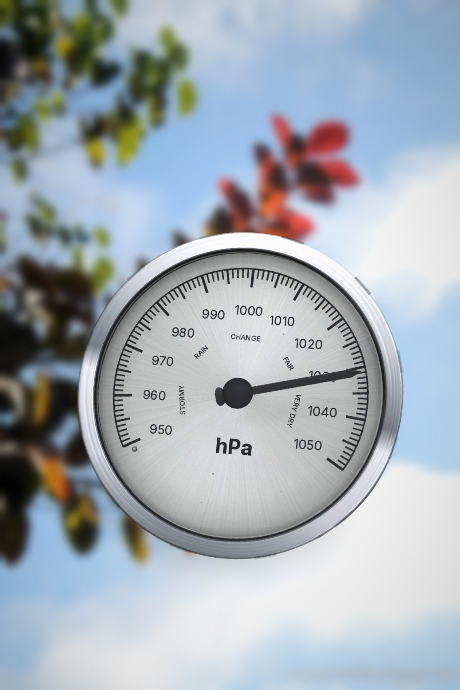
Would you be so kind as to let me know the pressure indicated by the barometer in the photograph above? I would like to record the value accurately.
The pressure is 1031 hPa
